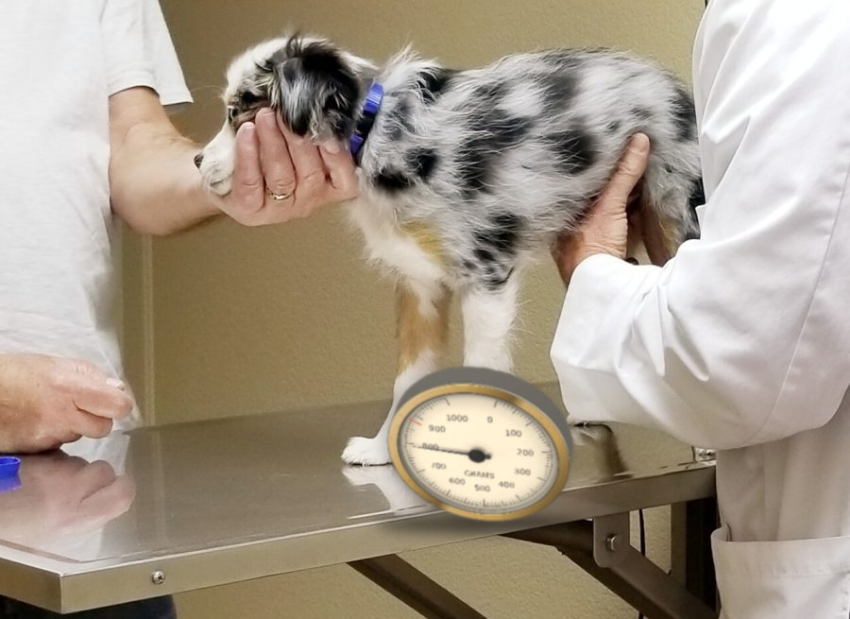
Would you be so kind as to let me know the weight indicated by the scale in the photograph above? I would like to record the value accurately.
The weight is 800 g
